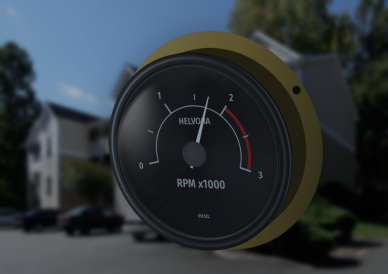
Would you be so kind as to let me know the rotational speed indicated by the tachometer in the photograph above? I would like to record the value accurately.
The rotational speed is 1750 rpm
